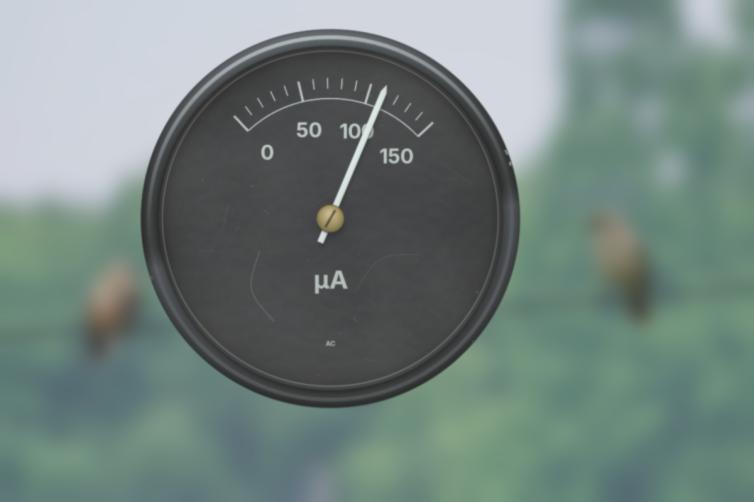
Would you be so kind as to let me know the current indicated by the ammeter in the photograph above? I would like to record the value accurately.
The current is 110 µA
